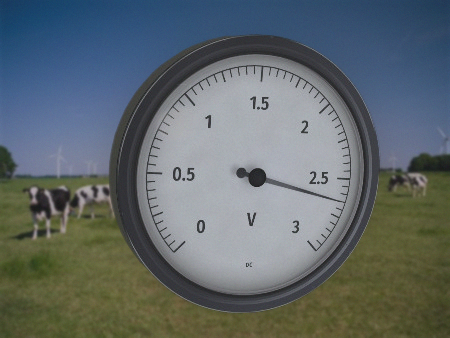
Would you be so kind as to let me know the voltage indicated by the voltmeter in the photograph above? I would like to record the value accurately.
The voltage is 2.65 V
